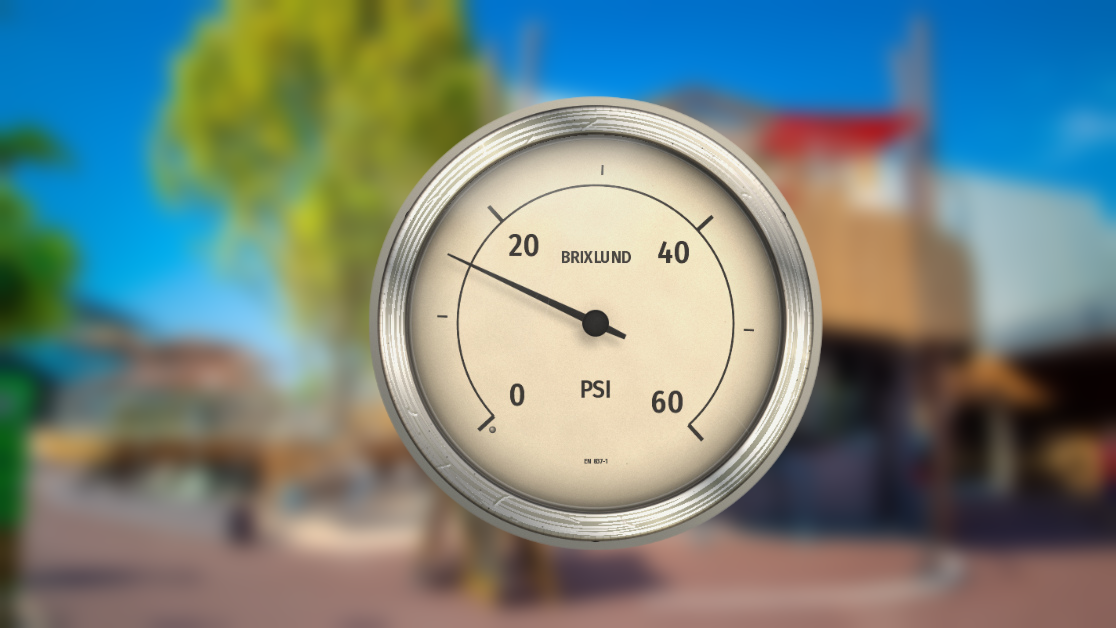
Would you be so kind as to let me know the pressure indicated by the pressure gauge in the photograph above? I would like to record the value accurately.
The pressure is 15 psi
